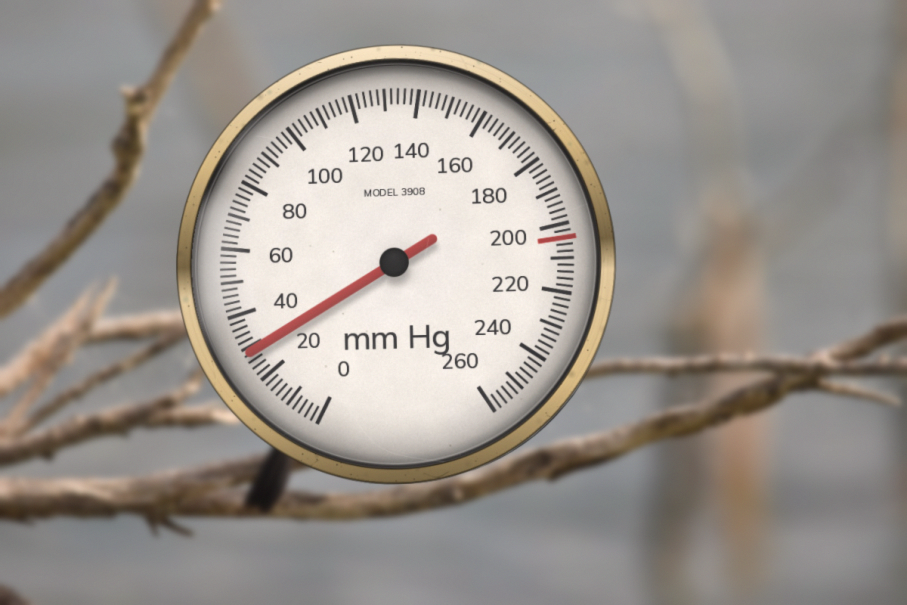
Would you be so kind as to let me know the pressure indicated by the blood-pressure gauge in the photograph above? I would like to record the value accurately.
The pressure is 28 mmHg
